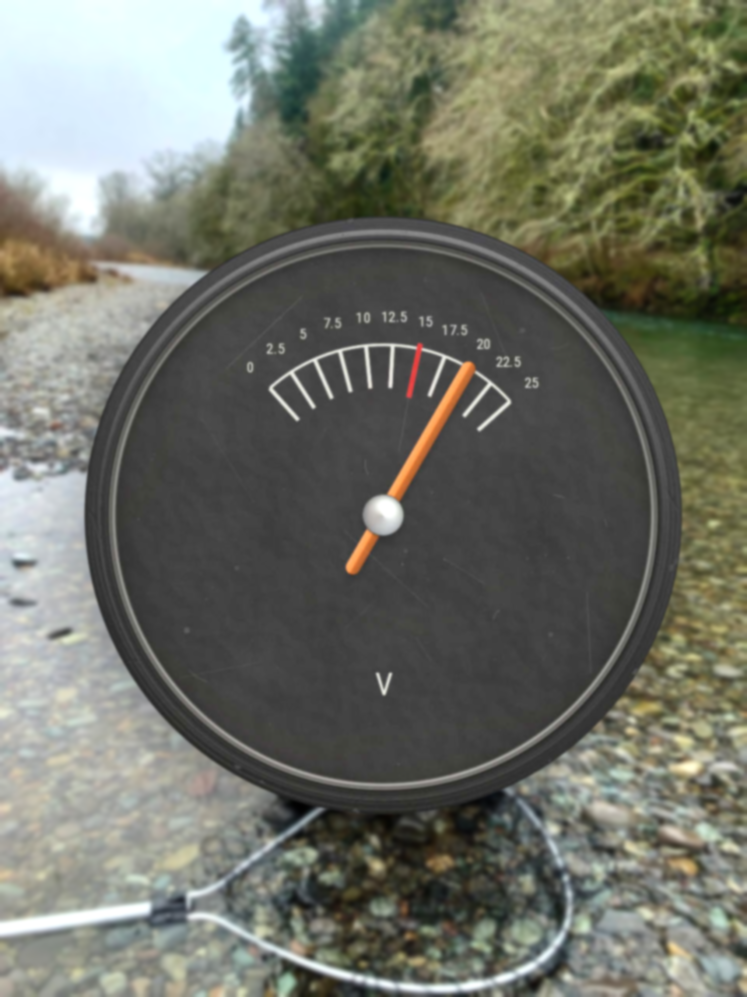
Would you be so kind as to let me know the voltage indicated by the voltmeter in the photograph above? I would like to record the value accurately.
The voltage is 20 V
